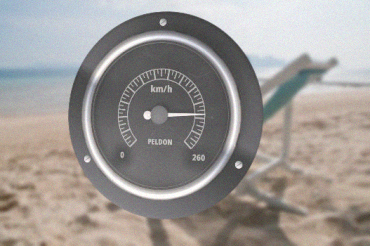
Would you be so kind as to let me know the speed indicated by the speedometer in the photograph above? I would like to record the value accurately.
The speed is 215 km/h
